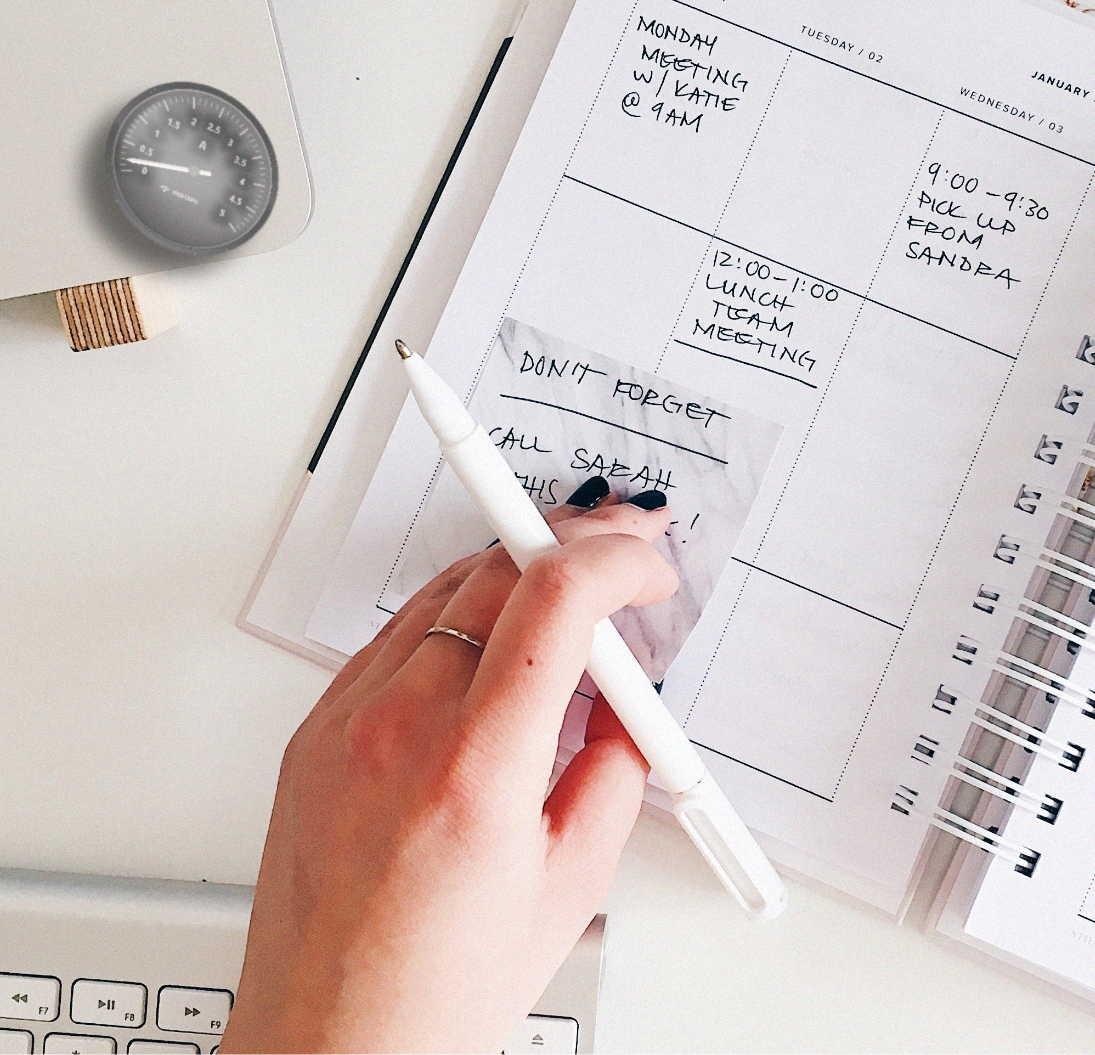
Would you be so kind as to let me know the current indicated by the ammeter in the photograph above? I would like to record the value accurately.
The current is 0.2 A
